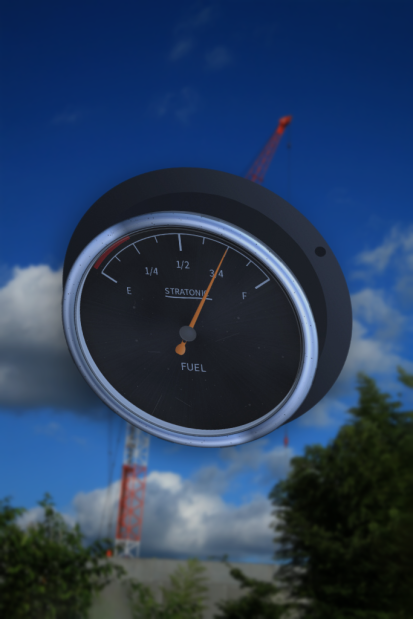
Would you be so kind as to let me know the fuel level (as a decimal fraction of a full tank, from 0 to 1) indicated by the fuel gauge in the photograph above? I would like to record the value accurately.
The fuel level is 0.75
